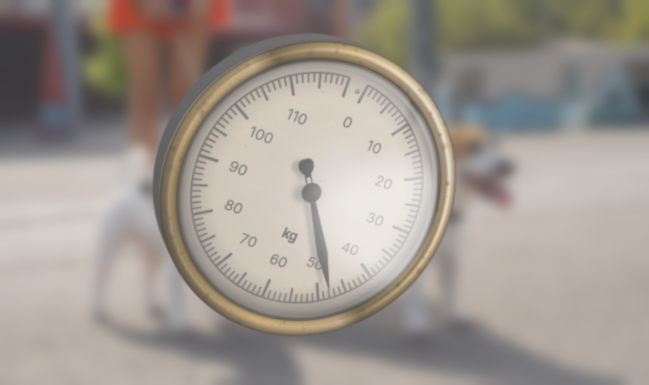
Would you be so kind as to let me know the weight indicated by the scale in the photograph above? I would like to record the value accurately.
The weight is 48 kg
